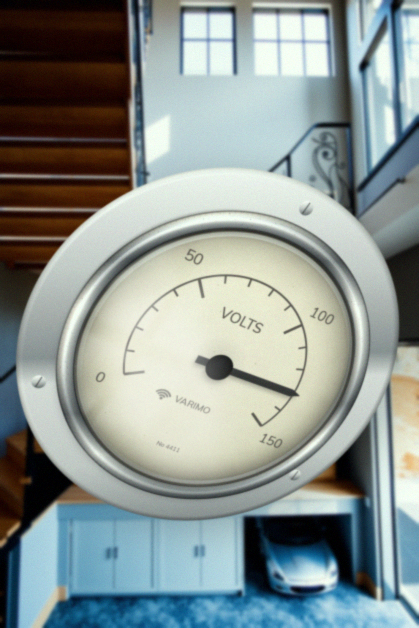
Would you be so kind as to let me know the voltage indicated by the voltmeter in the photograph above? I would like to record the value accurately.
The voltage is 130 V
